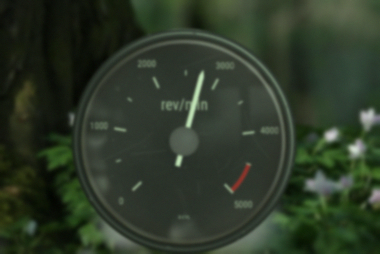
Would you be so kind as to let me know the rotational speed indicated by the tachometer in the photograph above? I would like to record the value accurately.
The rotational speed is 2750 rpm
